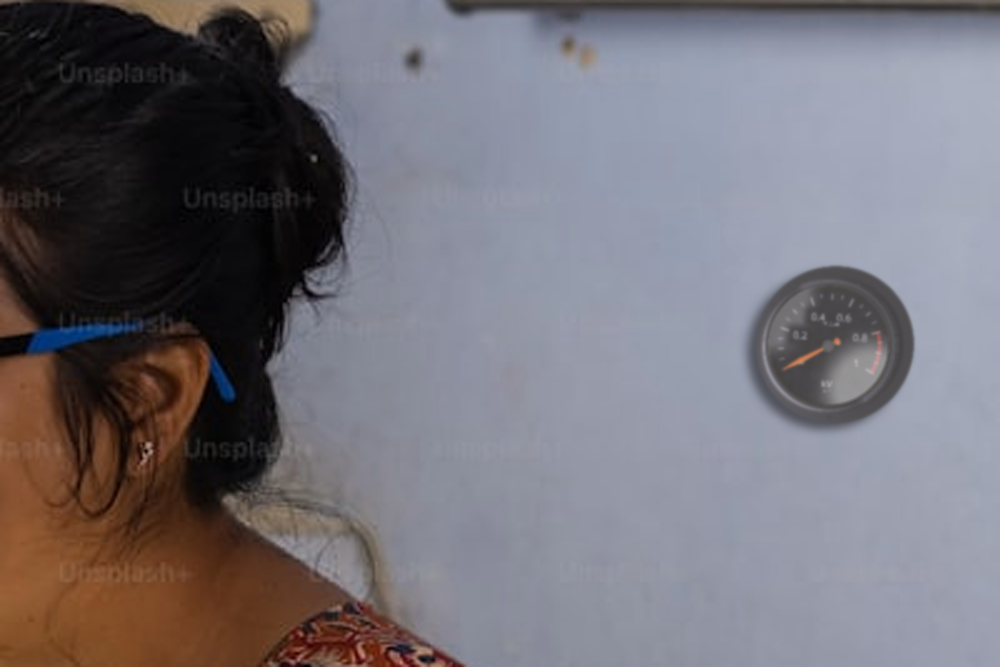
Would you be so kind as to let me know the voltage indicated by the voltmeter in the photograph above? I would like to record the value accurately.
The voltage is 0 kV
